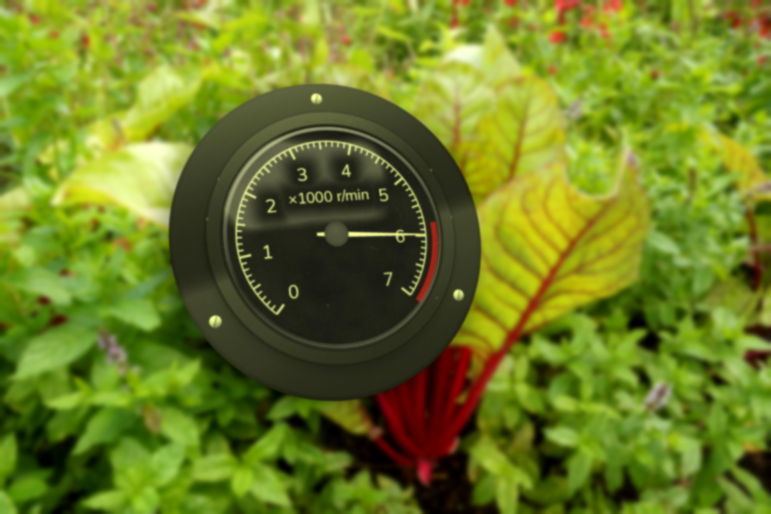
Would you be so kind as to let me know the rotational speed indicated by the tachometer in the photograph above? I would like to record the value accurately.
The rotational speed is 6000 rpm
